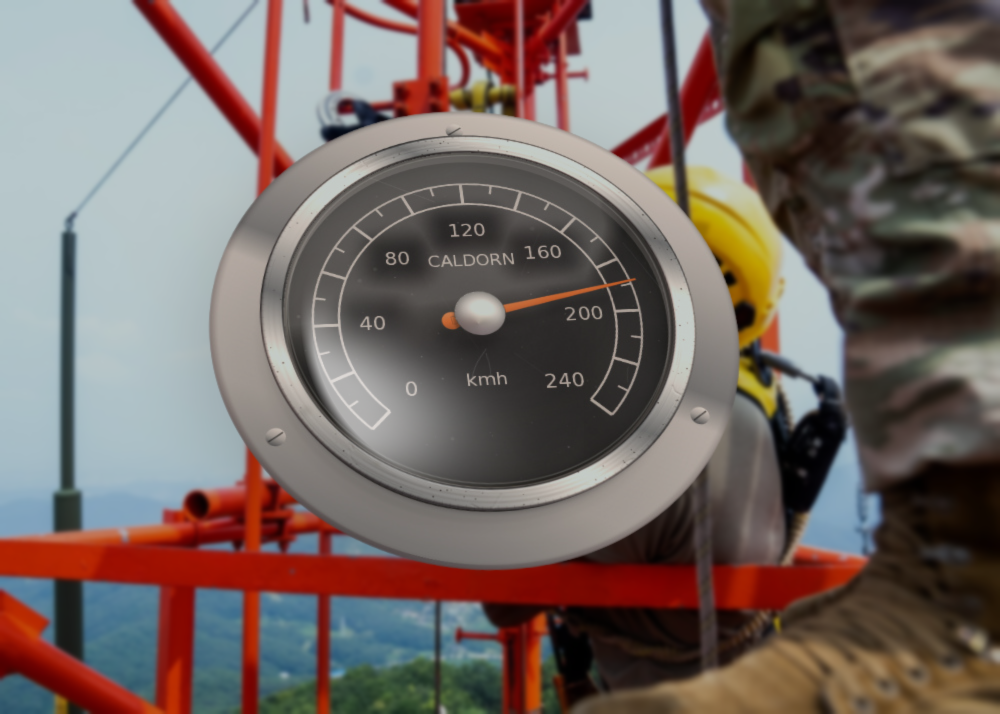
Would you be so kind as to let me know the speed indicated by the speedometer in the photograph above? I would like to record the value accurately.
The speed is 190 km/h
